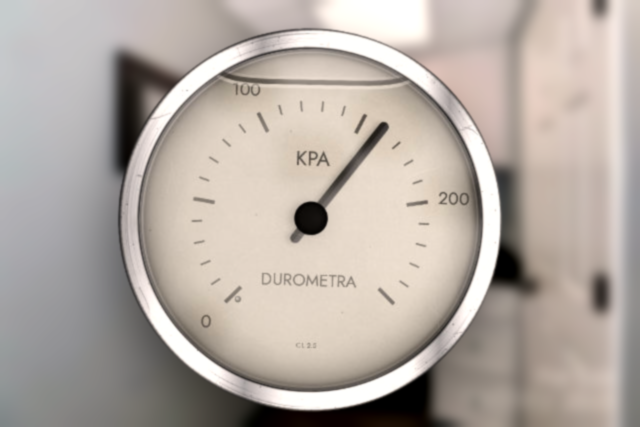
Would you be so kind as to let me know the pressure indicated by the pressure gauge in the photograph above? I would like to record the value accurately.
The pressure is 160 kPa
